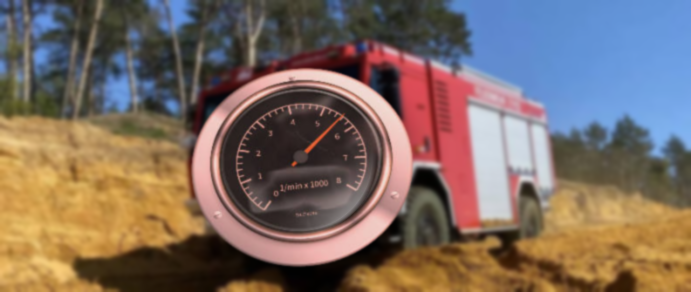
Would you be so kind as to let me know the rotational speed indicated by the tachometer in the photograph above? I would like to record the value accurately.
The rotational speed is 5600 rpm
